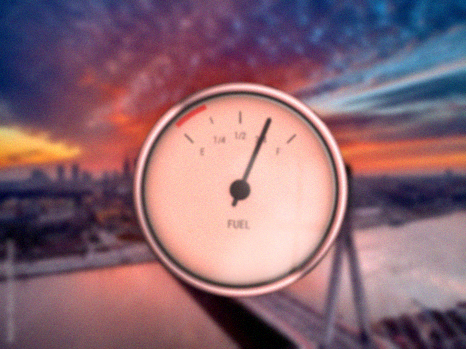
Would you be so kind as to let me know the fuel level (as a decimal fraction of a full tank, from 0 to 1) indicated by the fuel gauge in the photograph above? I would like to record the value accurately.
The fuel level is 0.75
